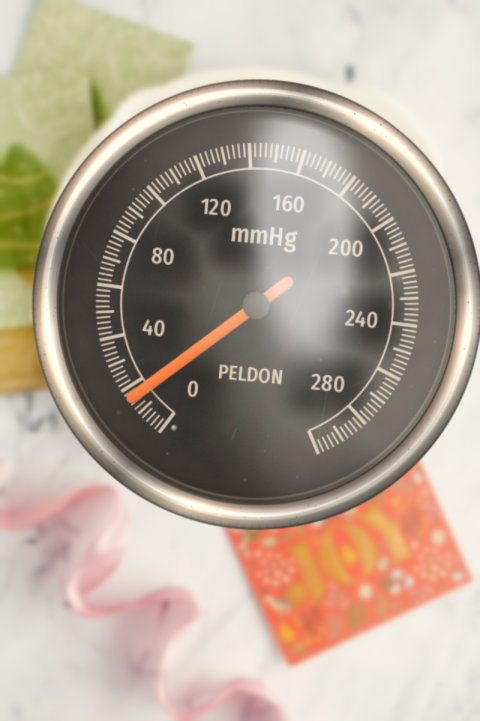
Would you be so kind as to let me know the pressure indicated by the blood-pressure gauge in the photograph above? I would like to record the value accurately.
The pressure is 16 mmHg
